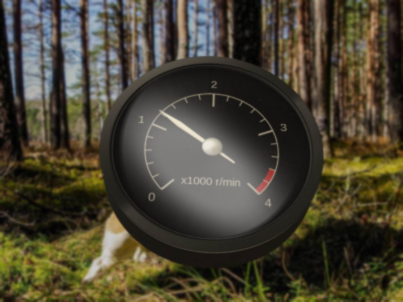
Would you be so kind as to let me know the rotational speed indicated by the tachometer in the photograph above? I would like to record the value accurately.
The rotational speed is 1200 rpm
